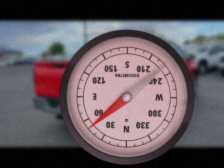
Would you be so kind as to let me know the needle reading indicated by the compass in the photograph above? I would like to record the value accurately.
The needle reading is 50 °
